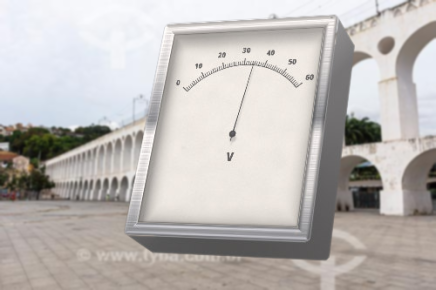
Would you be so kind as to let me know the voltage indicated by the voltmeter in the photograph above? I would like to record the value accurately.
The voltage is 35 V
